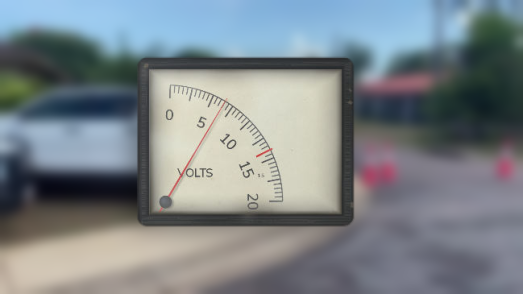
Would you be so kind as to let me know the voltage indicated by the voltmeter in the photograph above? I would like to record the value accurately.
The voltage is 6.5 V
